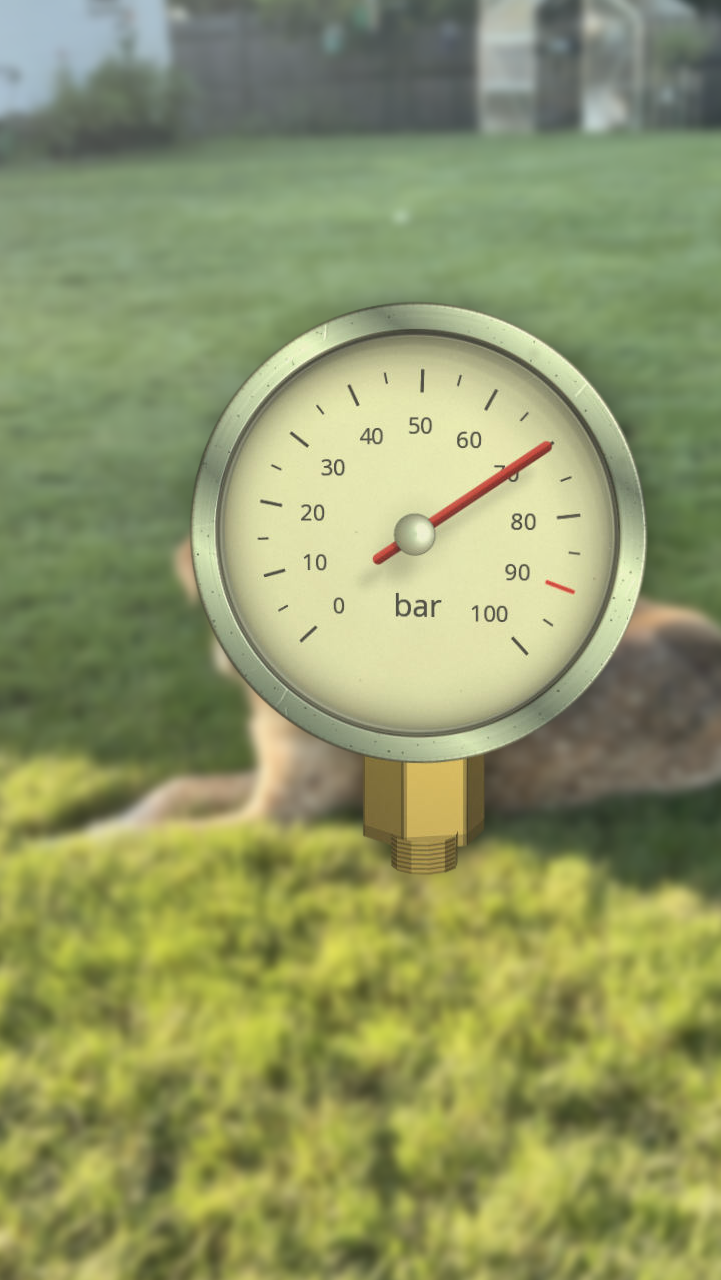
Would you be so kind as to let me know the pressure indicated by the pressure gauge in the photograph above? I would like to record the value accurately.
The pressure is 70 bar
